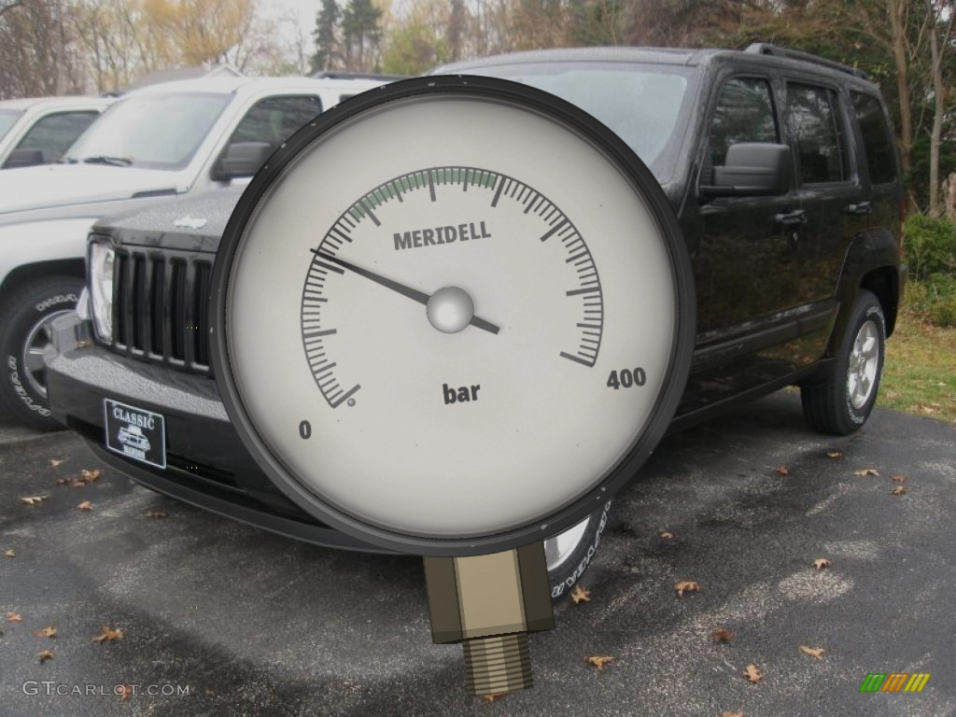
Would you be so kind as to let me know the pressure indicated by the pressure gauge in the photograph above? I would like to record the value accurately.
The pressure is 105 bar
